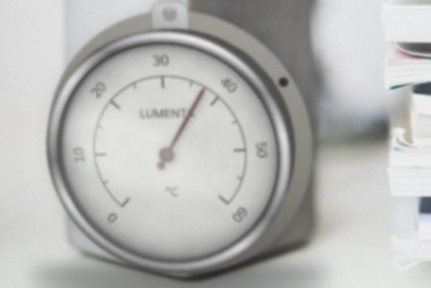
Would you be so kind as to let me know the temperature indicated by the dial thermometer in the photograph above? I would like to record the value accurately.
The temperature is 37.5 °C
